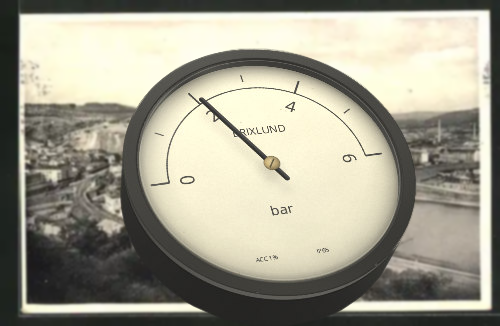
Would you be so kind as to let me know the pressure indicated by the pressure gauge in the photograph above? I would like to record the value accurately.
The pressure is 2 bar
